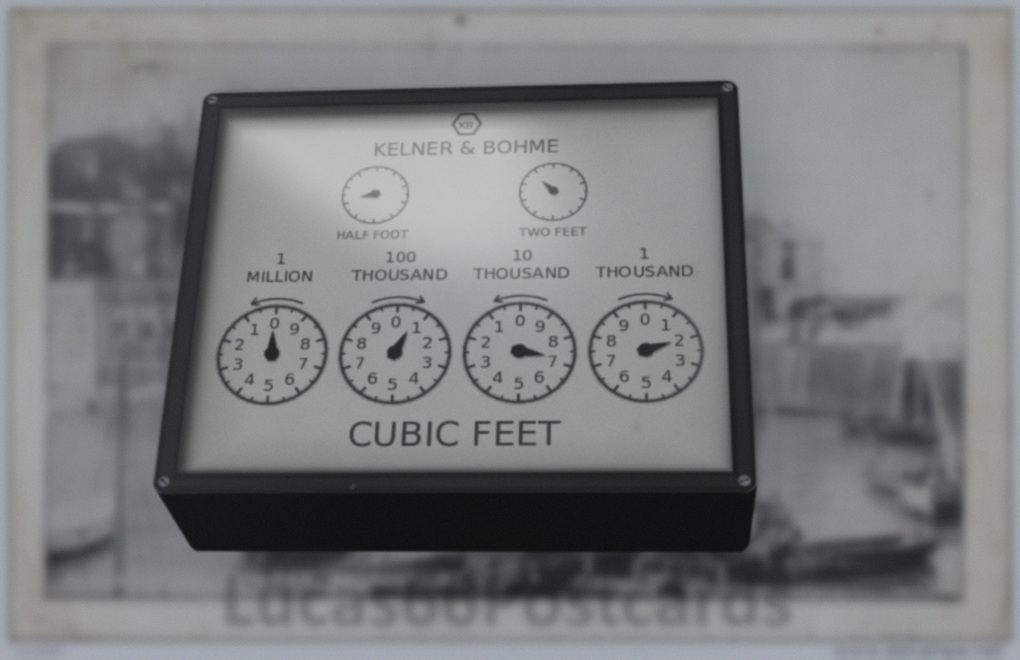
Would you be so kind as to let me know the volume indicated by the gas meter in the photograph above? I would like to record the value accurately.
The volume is 7200 ft³
